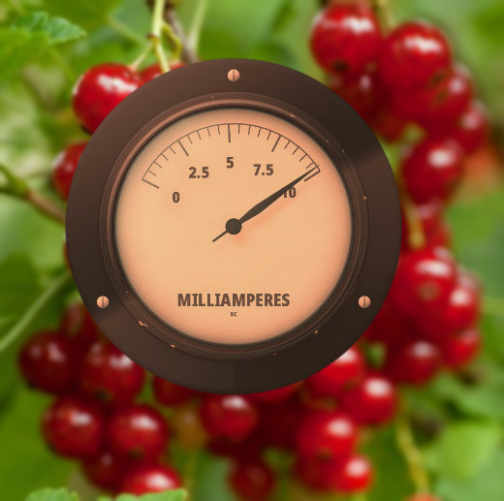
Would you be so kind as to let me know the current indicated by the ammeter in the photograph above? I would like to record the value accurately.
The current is 9.75 mA
